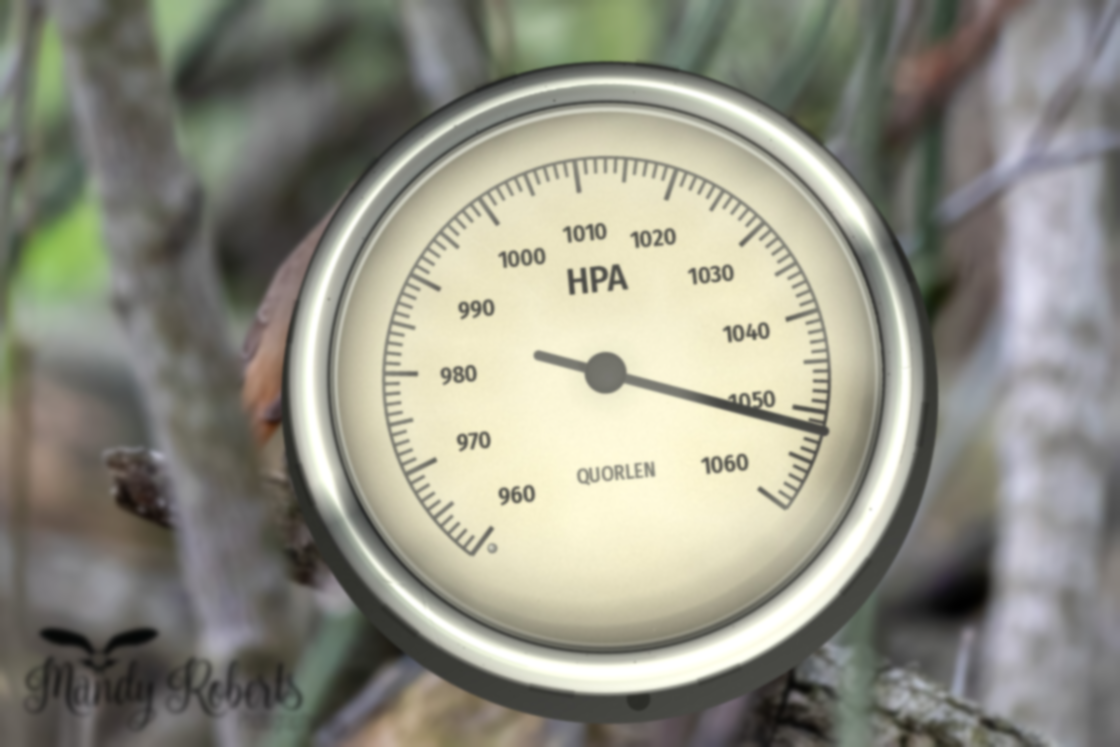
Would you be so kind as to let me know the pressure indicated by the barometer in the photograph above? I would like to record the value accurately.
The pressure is 1052 hPa
